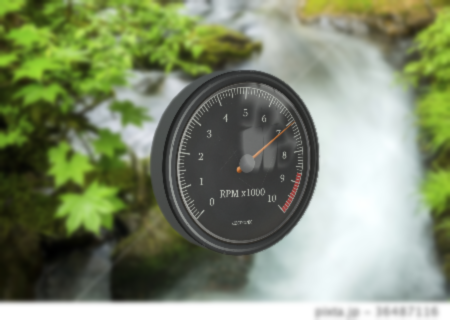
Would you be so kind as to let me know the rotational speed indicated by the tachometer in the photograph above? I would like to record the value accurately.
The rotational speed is 7000 rpm
